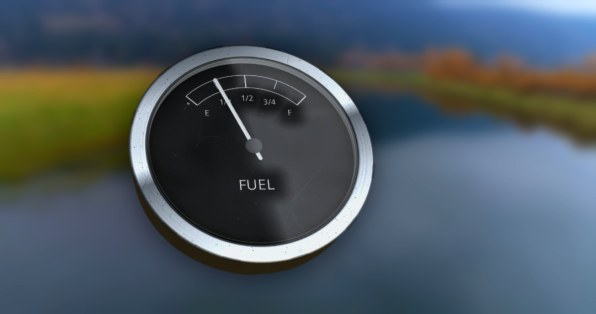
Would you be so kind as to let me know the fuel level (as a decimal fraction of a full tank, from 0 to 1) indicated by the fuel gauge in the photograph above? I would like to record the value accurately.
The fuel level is 0.25
